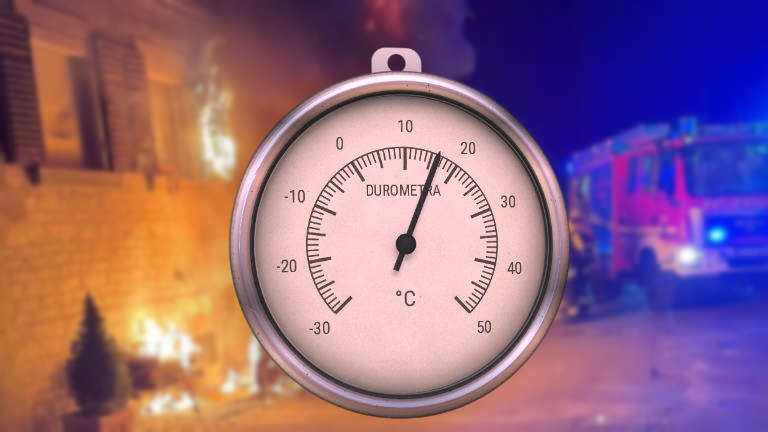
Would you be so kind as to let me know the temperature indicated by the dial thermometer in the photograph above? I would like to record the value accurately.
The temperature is 16 °C
